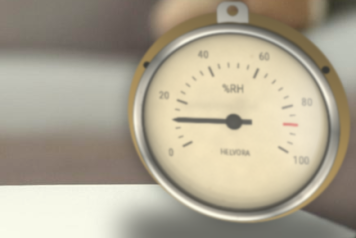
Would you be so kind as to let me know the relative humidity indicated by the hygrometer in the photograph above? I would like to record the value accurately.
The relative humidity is 12 %
